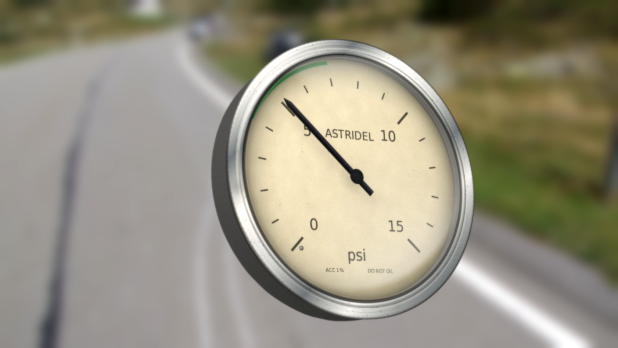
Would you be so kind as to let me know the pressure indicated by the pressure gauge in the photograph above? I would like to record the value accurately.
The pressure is 5 psi
